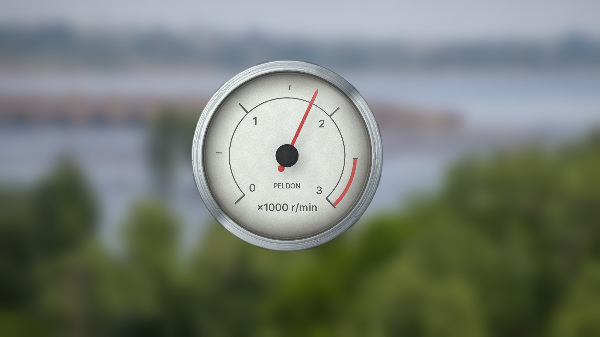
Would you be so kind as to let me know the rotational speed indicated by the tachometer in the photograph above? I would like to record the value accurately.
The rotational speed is 1750 rpm
